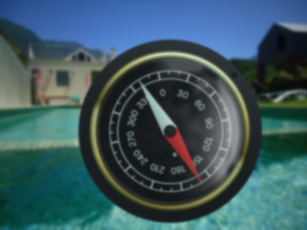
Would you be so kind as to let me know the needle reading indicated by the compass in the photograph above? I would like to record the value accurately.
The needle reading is 160 °
